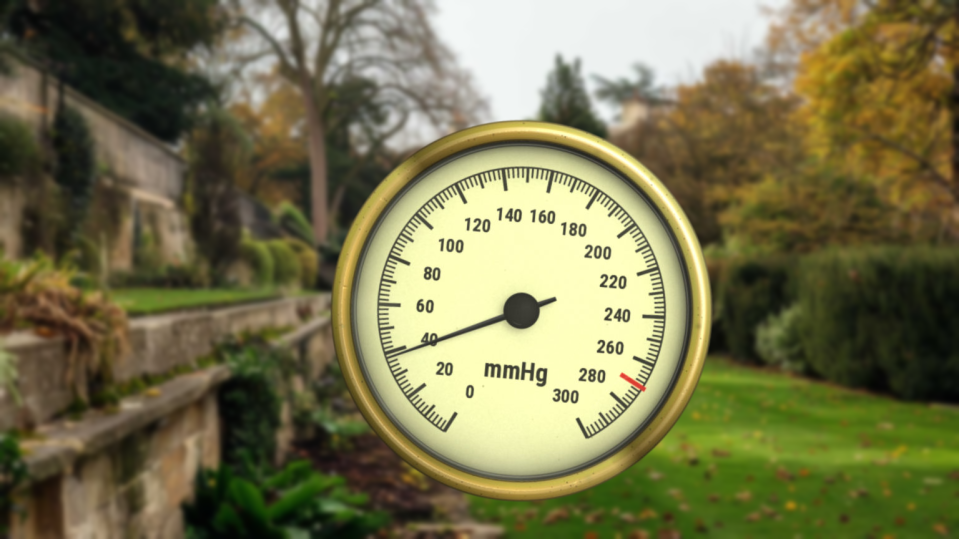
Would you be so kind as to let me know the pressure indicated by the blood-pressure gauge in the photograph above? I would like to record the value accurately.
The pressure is 38 mmHg
